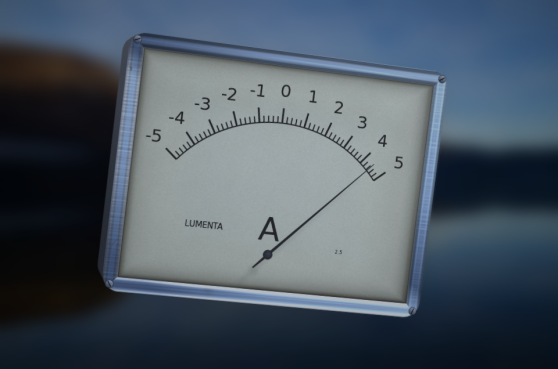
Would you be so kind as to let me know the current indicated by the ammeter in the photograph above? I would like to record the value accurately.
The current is 4.4 A
